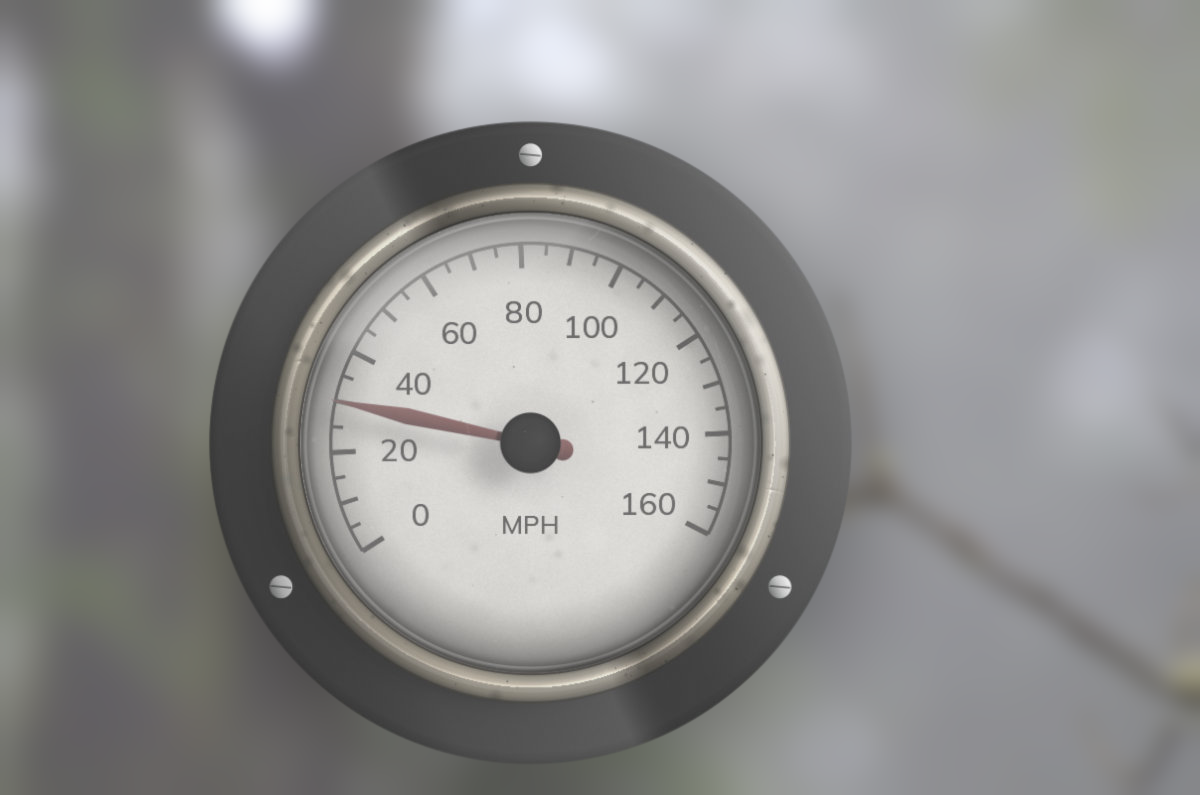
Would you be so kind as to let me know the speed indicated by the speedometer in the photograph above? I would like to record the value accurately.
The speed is 30 mph
